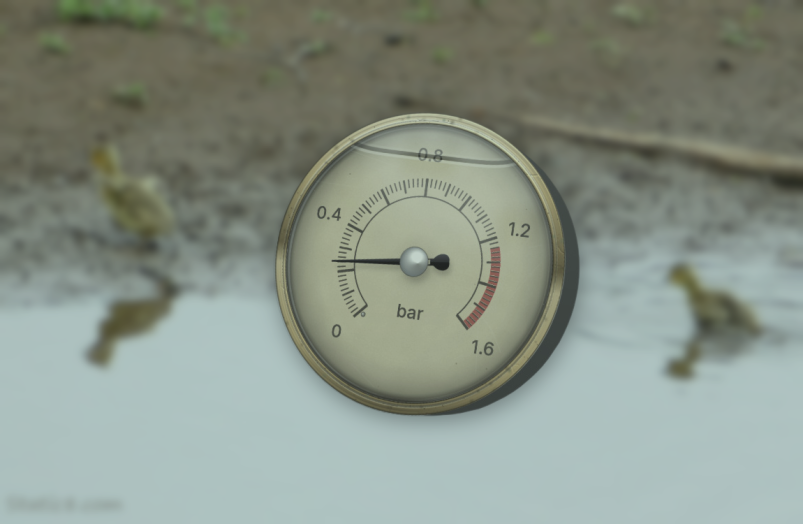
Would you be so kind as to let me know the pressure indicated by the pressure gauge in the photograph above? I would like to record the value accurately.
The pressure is 0.24 bar
